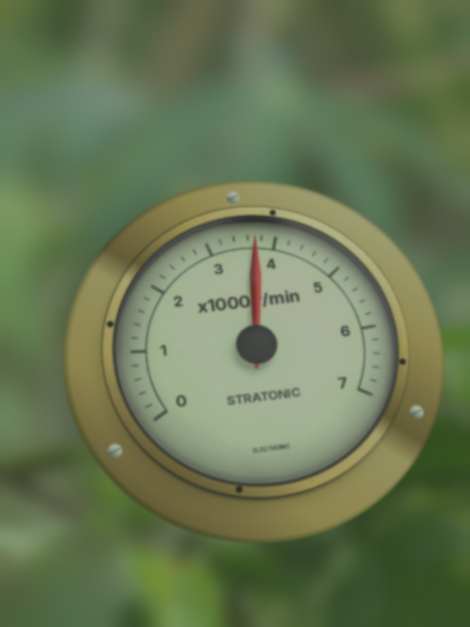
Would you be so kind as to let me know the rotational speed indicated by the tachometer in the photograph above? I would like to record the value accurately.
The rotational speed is 3700 rpm
